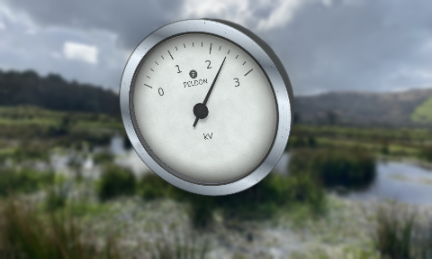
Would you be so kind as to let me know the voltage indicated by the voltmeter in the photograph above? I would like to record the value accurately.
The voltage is 2.4 kV
